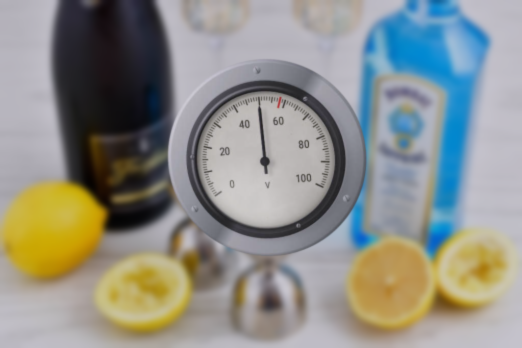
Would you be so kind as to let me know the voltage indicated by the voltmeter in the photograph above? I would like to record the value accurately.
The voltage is 50 V
